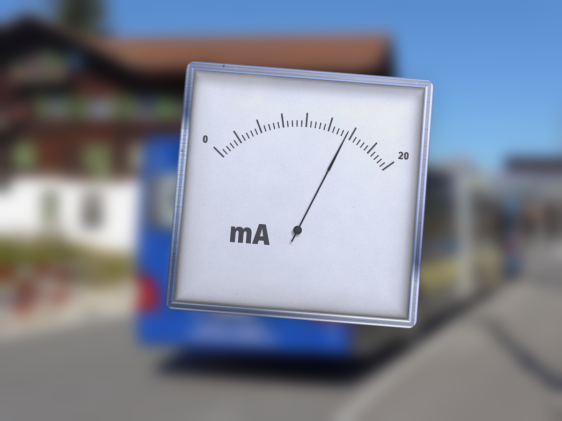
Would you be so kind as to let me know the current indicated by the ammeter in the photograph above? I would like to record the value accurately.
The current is 14.5 mA
